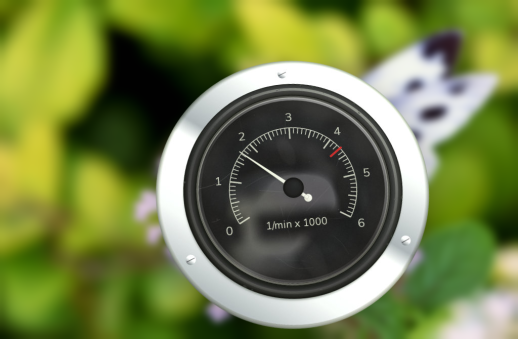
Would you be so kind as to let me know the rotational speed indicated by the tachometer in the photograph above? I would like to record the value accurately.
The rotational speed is 1700 rpm
